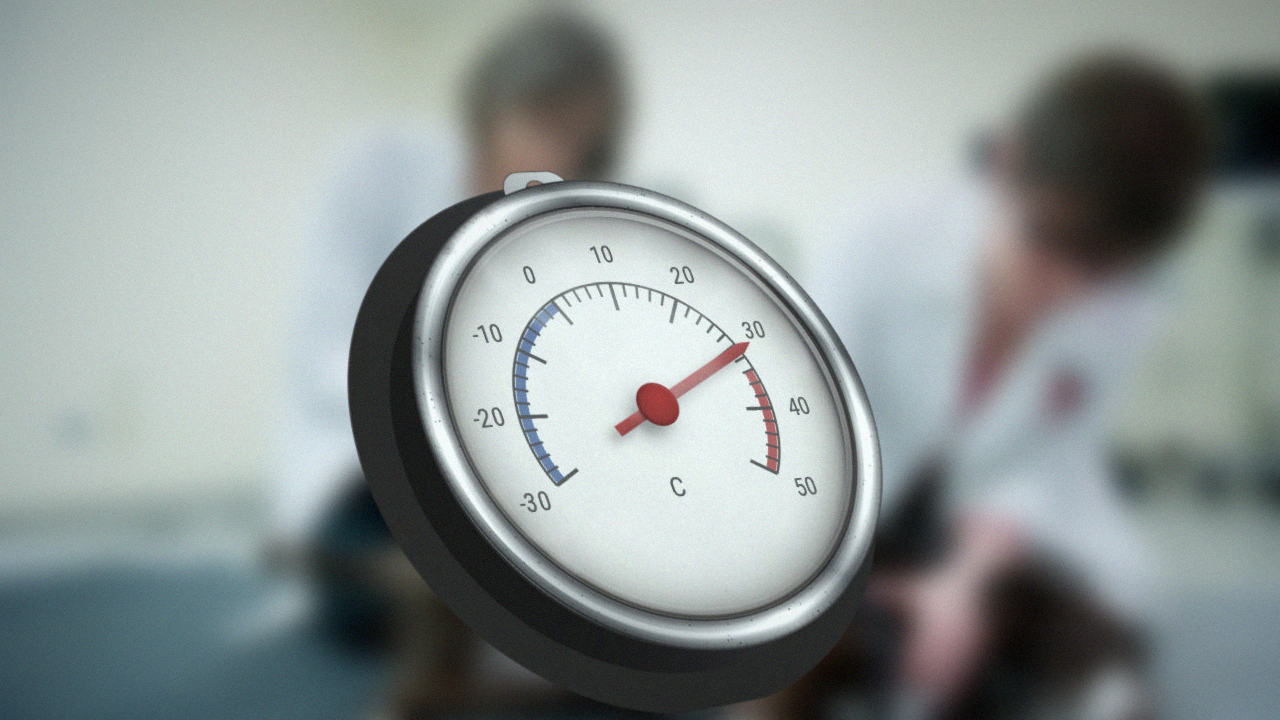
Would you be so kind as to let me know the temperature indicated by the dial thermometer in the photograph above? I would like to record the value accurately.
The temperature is 31 °C
